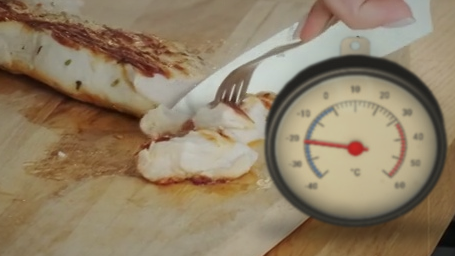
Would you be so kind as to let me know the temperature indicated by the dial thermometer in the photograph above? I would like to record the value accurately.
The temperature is -20 °C
